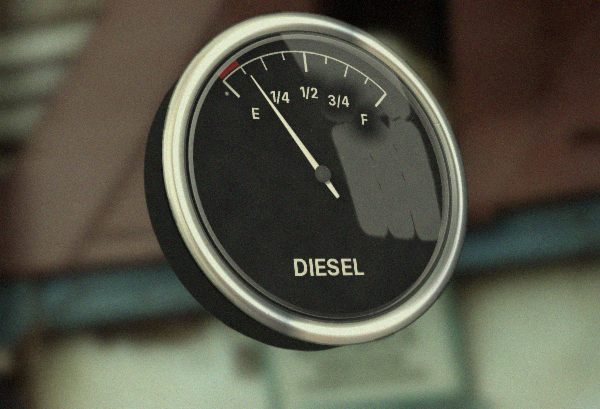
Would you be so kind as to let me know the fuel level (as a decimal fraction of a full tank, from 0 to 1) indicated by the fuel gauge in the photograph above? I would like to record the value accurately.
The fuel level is 0.125
